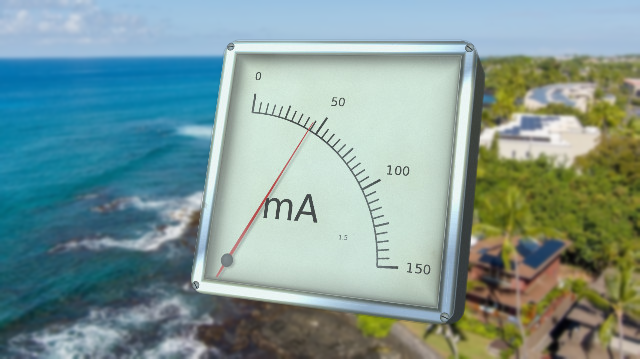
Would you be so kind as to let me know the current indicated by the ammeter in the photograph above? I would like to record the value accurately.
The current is 45 mA
